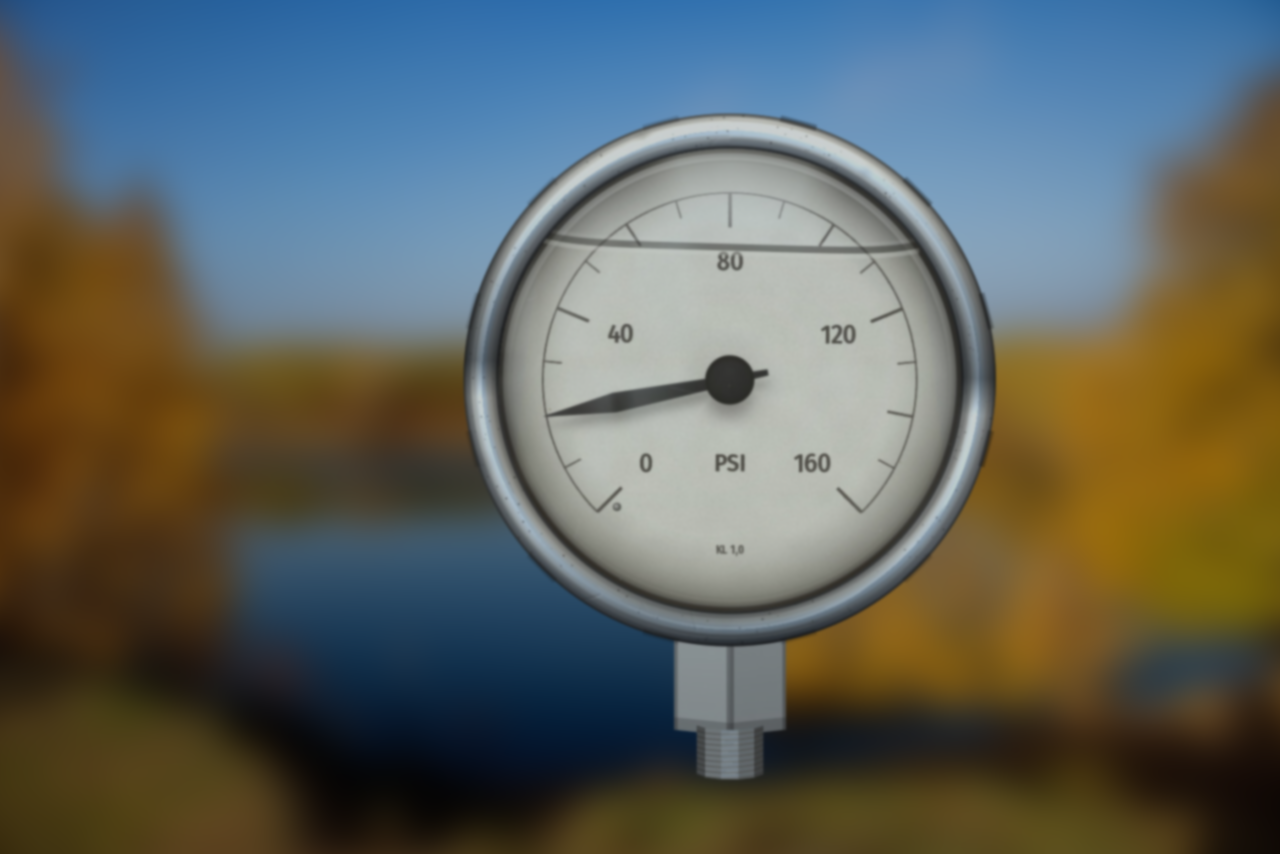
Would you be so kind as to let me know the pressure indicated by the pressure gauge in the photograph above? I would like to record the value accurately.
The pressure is 20 psi
